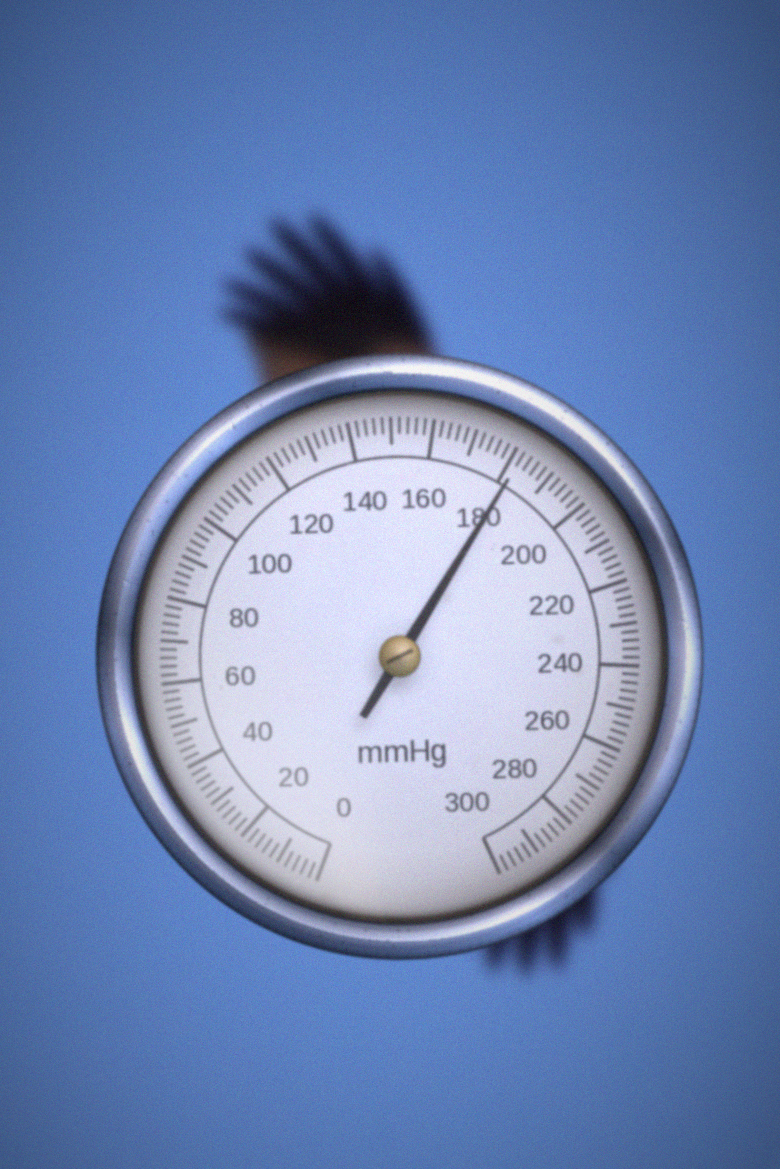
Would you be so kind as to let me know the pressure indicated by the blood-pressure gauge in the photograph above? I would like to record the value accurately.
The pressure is 182 mmHg
